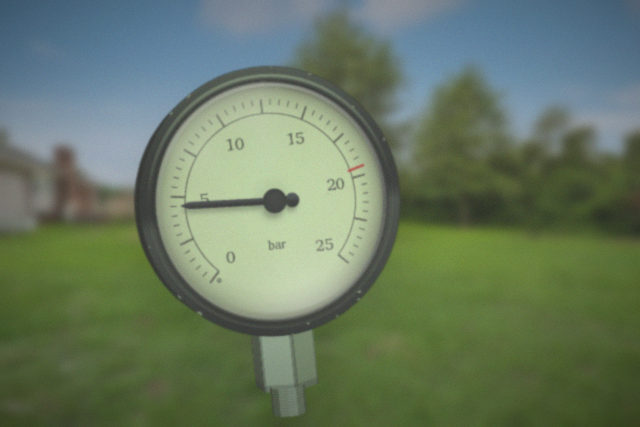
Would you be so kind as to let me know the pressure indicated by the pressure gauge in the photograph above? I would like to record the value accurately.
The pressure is 4.5 bar
